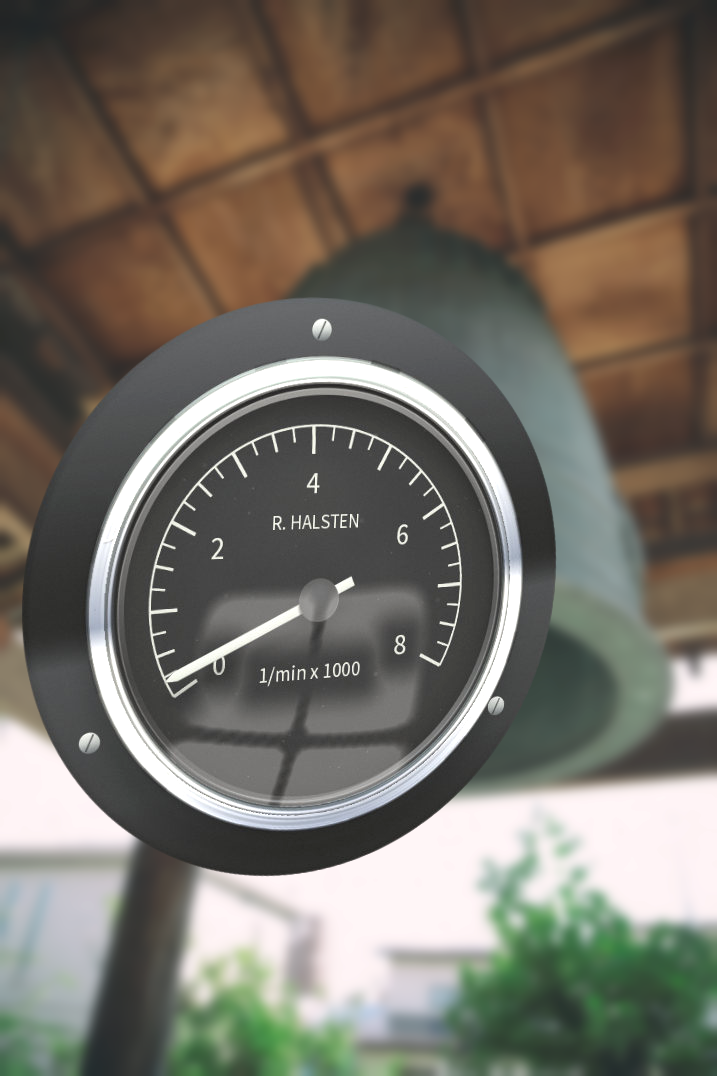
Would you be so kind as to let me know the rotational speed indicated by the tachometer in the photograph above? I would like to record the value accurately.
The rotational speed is 250 rpm
